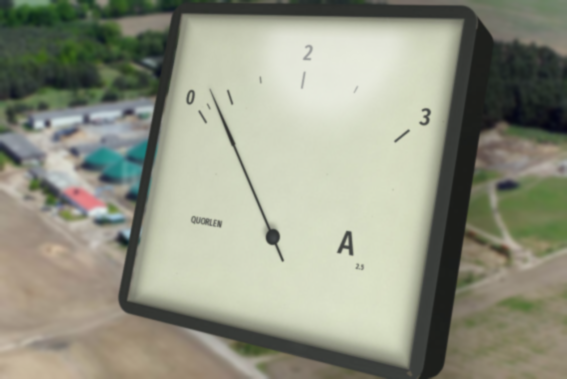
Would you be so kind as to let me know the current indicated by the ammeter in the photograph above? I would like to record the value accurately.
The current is 0.75 A
